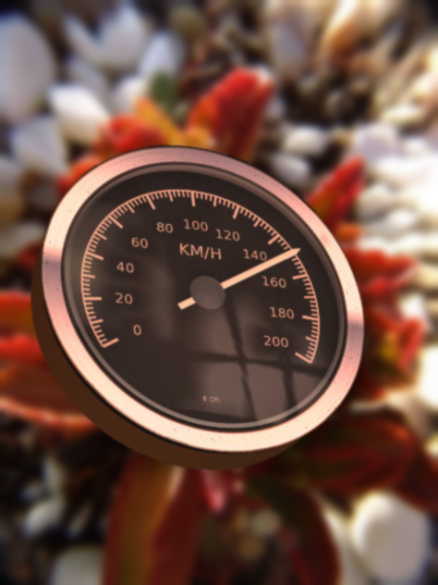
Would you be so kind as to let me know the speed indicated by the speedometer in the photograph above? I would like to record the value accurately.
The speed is 150 km/h
